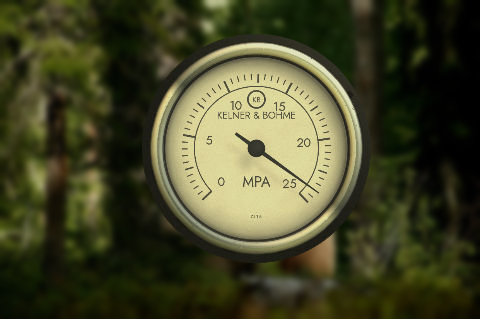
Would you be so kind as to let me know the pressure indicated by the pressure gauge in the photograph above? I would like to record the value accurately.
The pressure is 24 MPa
